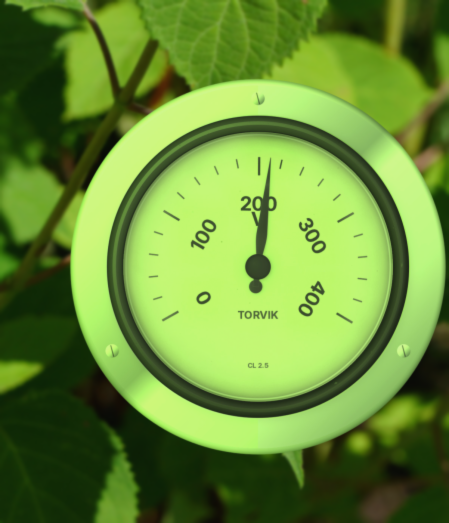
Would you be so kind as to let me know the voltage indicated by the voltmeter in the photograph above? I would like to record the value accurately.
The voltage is 210 V
